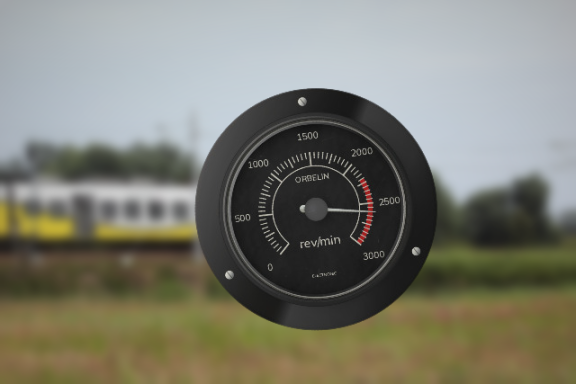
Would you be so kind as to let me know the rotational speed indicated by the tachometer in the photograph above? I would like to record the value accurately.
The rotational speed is 2600 rpm
